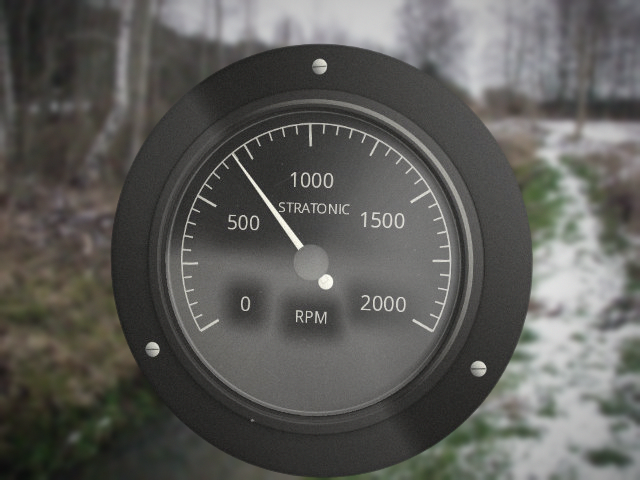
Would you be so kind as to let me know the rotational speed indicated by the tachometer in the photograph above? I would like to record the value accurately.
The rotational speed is 700 rpm
